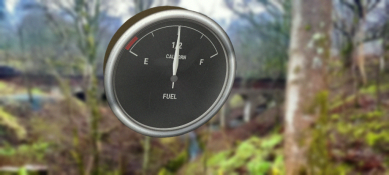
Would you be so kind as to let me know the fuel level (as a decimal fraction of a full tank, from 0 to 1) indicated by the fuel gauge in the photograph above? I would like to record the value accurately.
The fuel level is 0.5
